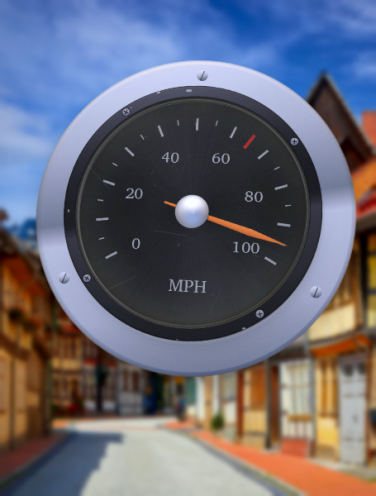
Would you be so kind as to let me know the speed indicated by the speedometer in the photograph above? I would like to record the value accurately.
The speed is 95 mph
